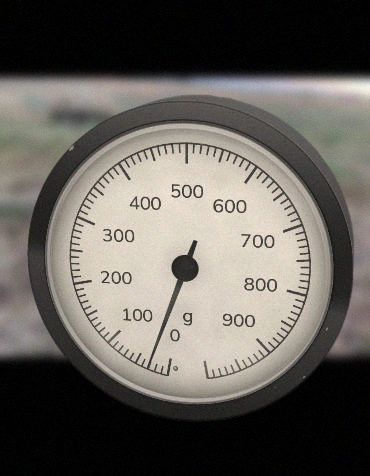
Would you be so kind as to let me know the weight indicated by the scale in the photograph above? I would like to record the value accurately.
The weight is 30 g
